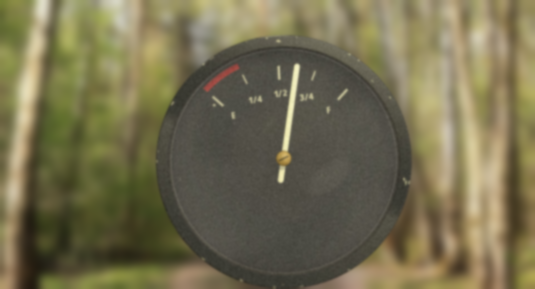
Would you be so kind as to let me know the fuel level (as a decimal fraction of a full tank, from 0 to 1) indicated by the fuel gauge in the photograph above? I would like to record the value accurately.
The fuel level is 0.625
